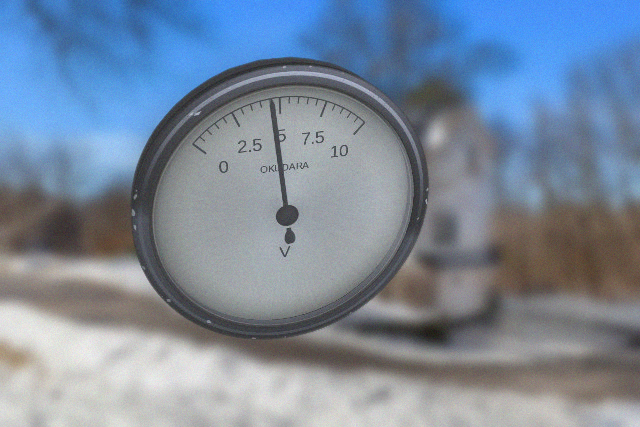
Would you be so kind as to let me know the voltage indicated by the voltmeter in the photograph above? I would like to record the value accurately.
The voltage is 4.5 V
